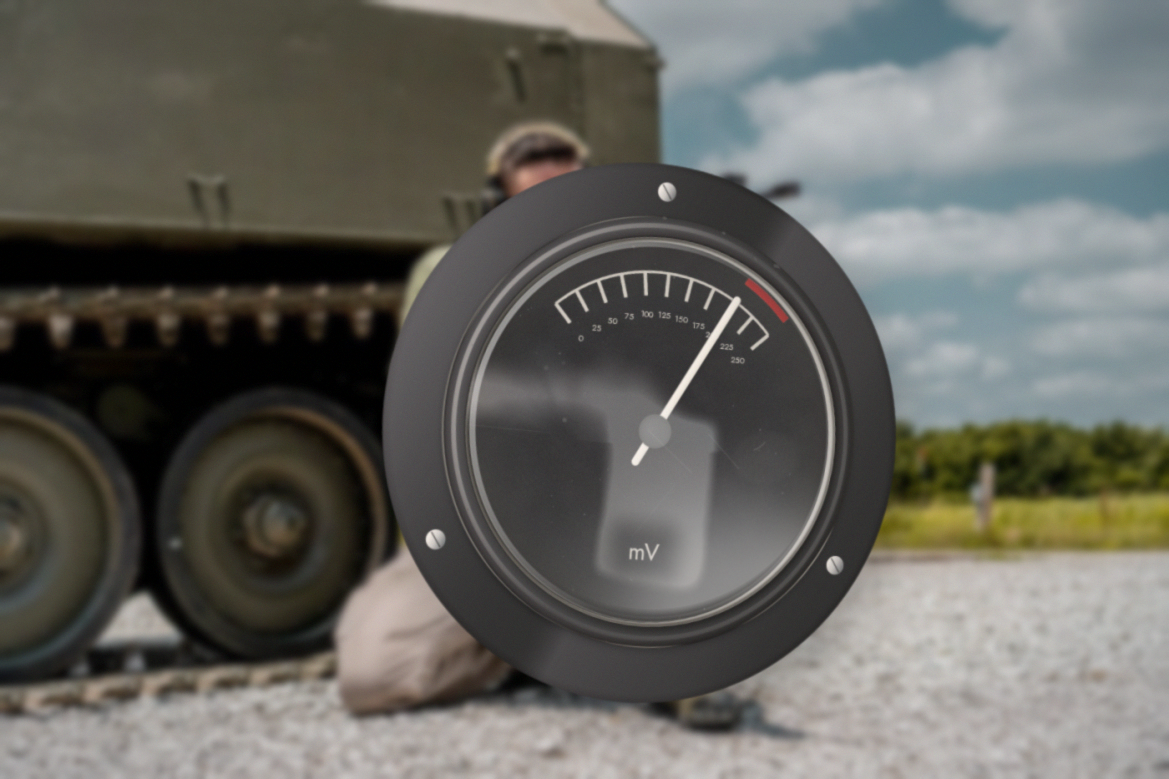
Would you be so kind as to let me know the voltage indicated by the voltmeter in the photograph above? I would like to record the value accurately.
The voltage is 200 mV
